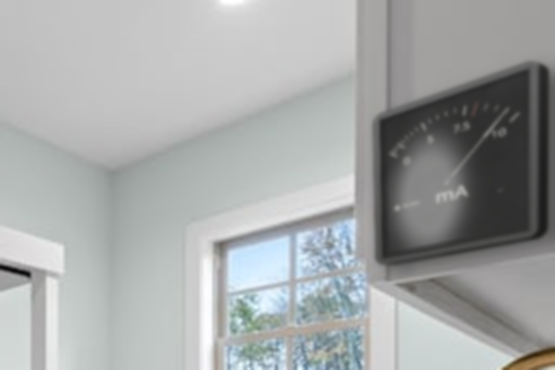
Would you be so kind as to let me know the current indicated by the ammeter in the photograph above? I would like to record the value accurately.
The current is 9.5 mA
